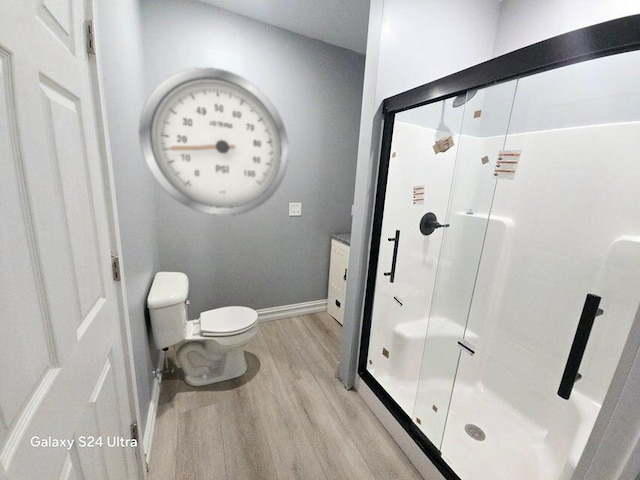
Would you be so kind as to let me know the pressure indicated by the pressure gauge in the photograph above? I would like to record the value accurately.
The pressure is 15 psi
